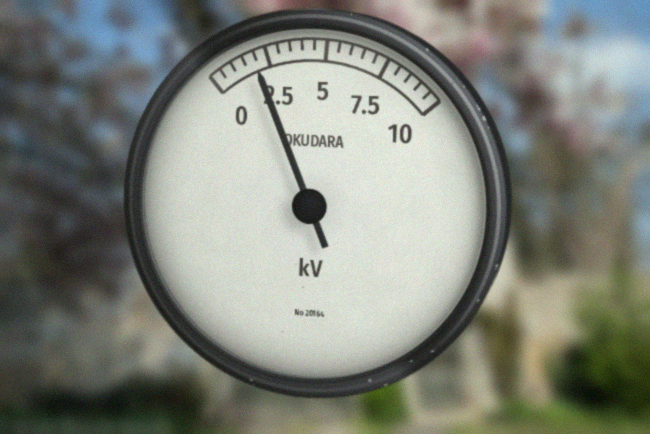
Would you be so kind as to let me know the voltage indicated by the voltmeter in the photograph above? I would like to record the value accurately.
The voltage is 2 kV
